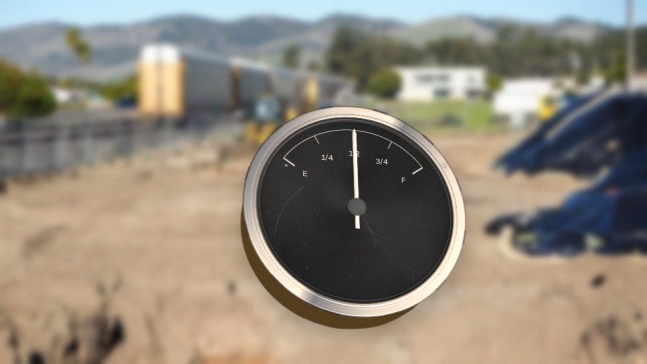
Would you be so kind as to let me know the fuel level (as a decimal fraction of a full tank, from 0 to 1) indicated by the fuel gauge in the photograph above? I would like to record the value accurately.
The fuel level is 0.5
